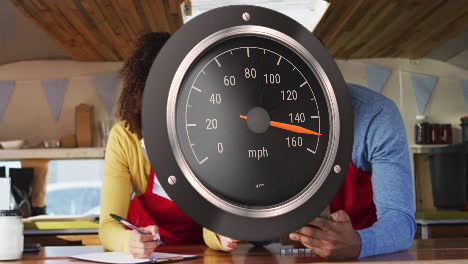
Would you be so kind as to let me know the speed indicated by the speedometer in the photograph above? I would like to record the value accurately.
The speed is 150 mph
